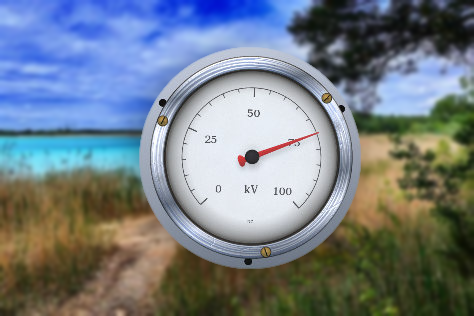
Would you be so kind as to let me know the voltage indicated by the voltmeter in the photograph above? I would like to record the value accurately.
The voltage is 75 kV
